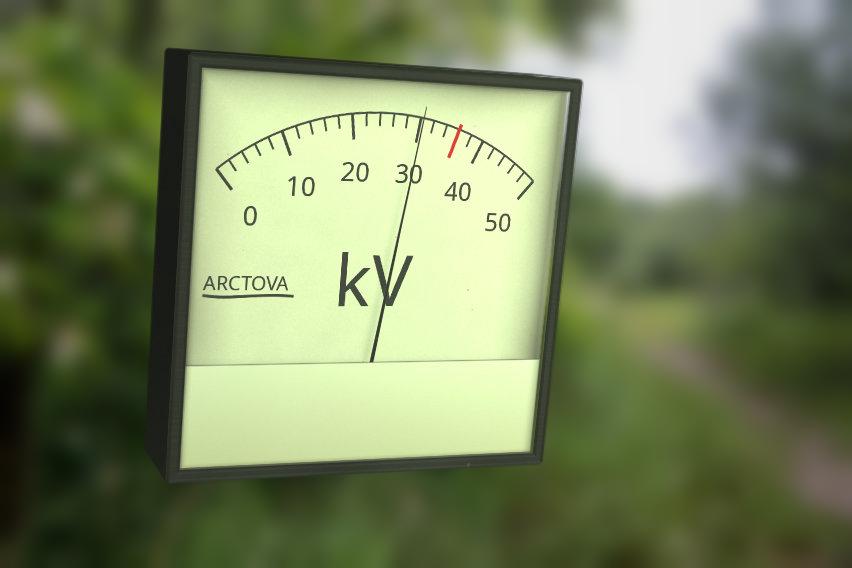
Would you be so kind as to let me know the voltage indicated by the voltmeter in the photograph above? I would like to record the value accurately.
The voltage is 30 kV
